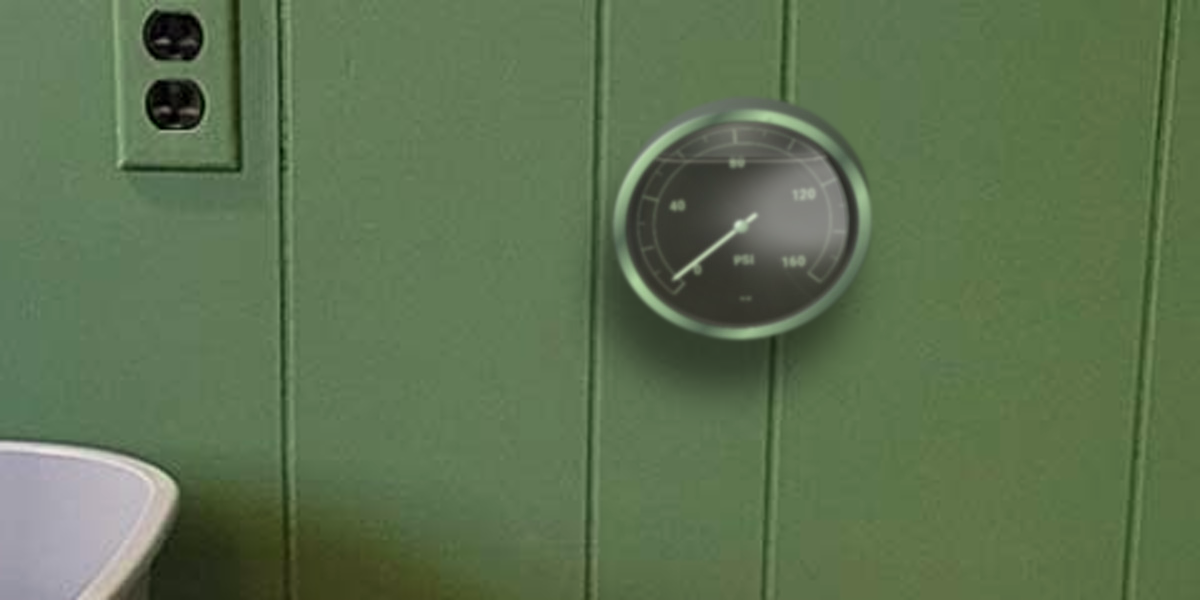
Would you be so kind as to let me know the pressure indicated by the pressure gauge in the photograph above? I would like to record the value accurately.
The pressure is 5 psi
